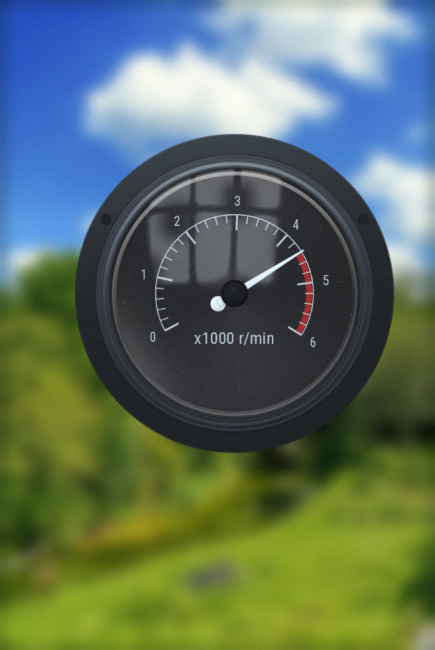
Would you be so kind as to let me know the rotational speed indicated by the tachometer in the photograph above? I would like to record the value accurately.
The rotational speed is 4400 rpm
